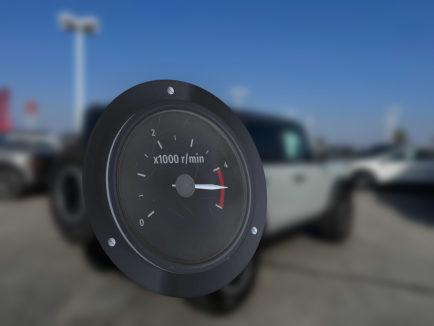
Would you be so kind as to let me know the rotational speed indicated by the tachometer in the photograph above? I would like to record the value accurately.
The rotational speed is 4500 rpm
